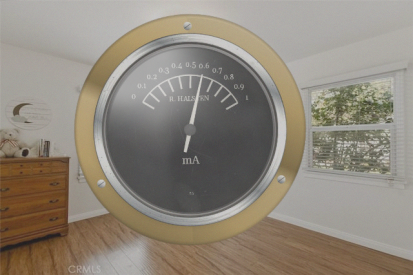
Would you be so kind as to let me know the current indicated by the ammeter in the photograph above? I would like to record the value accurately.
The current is 0.6 mA
